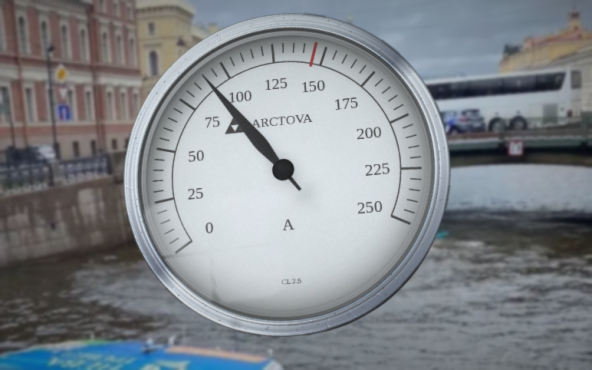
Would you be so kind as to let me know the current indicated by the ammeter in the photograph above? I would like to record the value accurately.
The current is 90 A
